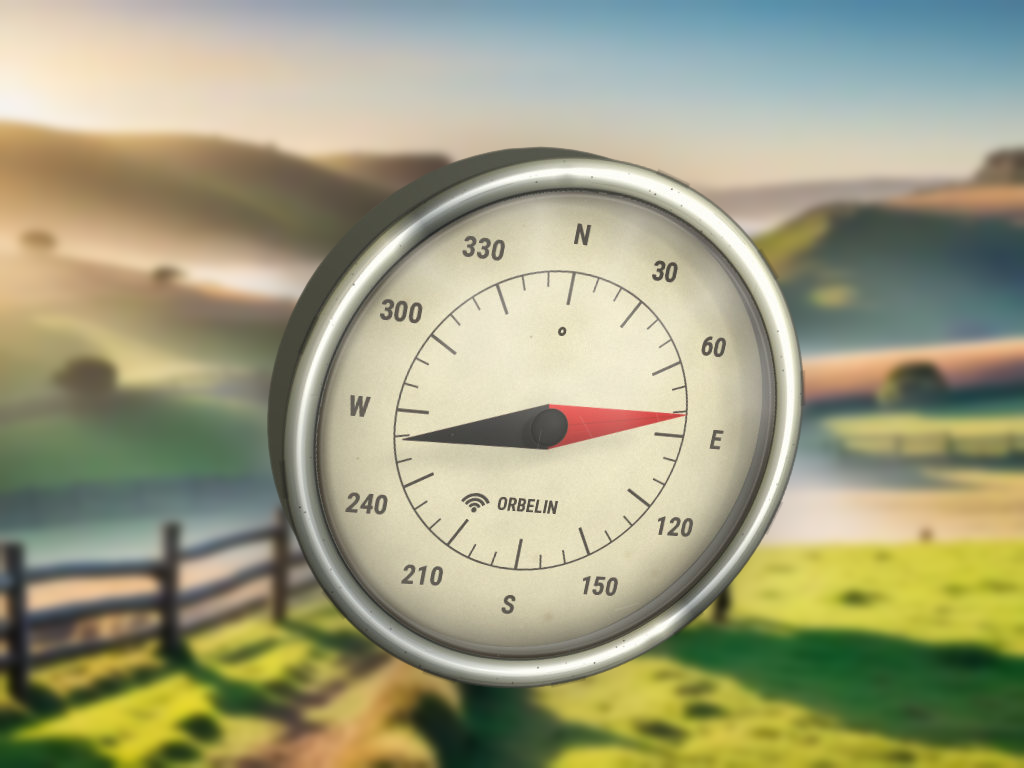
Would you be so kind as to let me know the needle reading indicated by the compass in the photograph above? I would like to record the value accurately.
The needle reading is 80 °
